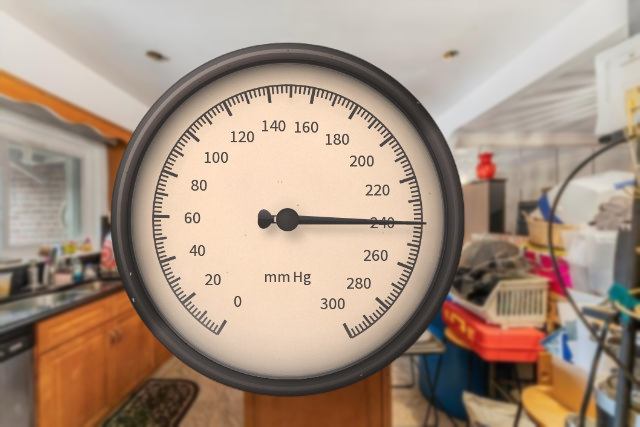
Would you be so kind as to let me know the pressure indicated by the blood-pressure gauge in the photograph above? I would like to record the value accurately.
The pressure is 240 mmHg
